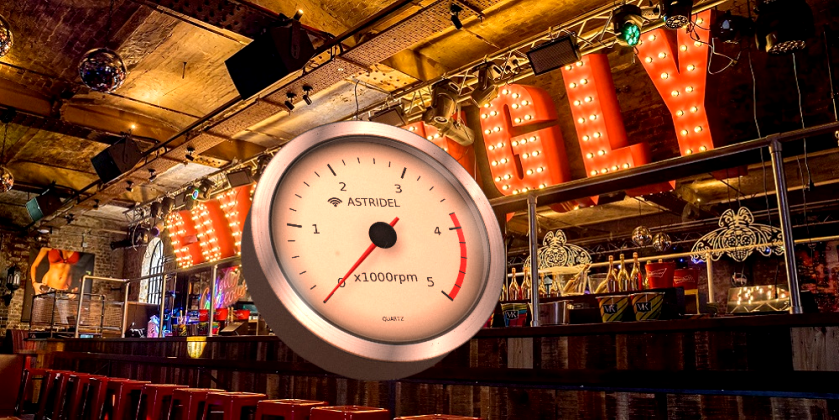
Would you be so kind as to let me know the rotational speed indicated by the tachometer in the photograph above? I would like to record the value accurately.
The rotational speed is 0 rpm
